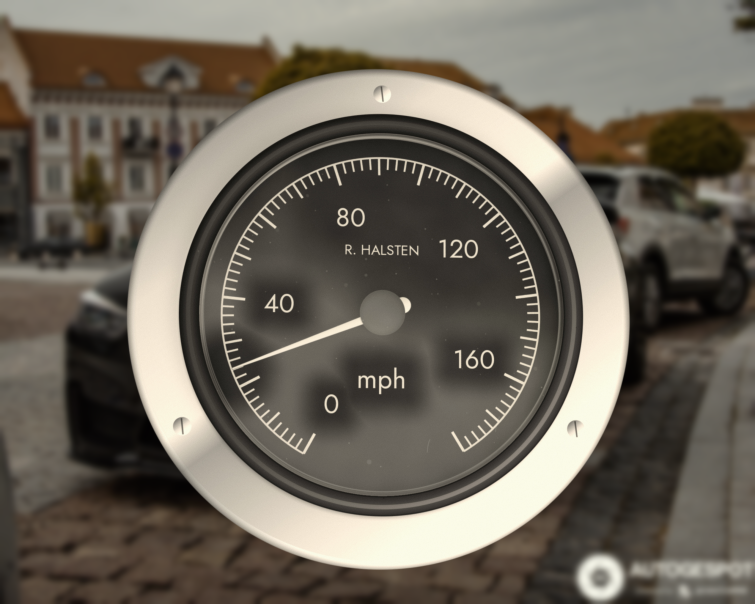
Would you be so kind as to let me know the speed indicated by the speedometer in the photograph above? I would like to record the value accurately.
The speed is 24 mph
